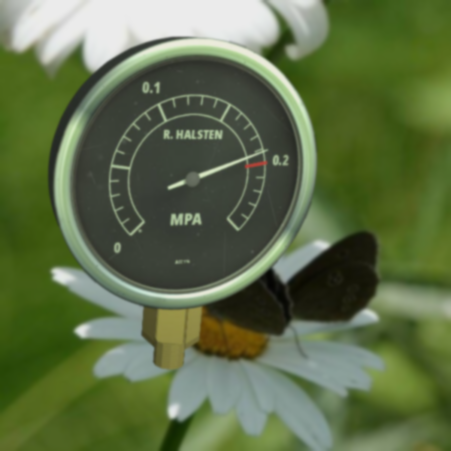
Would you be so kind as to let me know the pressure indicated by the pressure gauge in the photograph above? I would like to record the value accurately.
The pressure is 0.19 MPa
